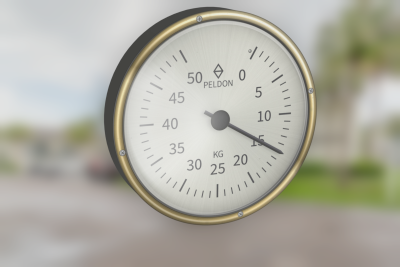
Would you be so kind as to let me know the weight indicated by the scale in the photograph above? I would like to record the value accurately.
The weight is 15 kg
